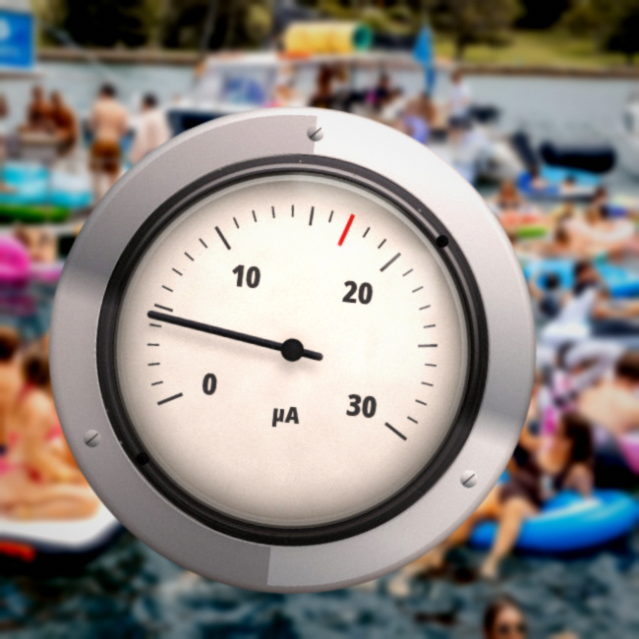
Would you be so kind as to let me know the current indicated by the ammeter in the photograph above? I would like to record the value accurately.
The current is 4.5 µA
